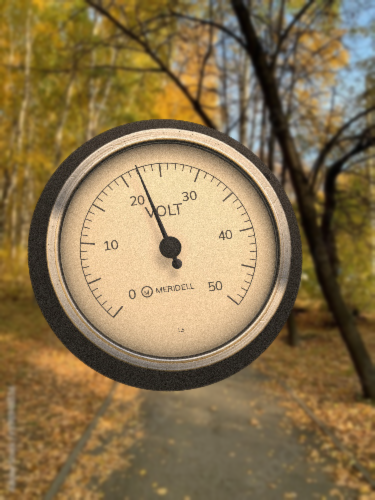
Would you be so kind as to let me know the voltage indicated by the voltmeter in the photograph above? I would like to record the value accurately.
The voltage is 22 V
